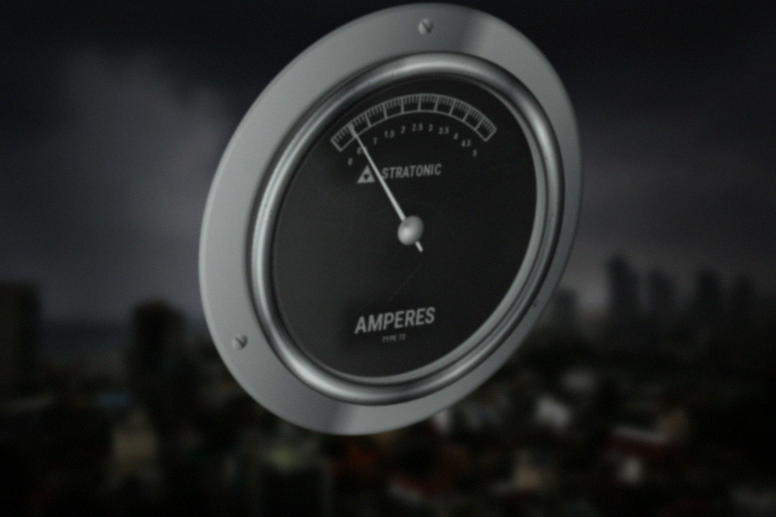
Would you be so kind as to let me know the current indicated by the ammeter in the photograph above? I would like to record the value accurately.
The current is 0.5 A
